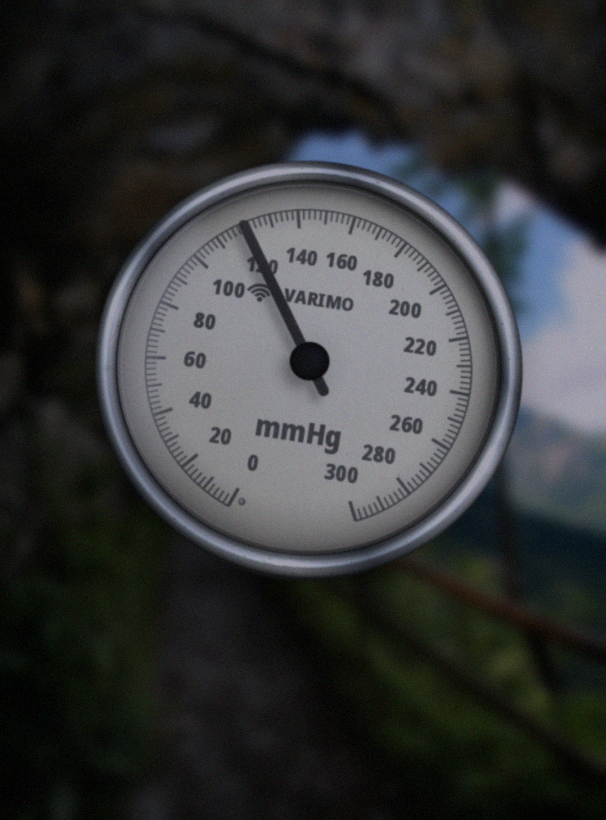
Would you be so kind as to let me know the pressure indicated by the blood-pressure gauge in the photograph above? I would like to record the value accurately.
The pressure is 120 mmHg
